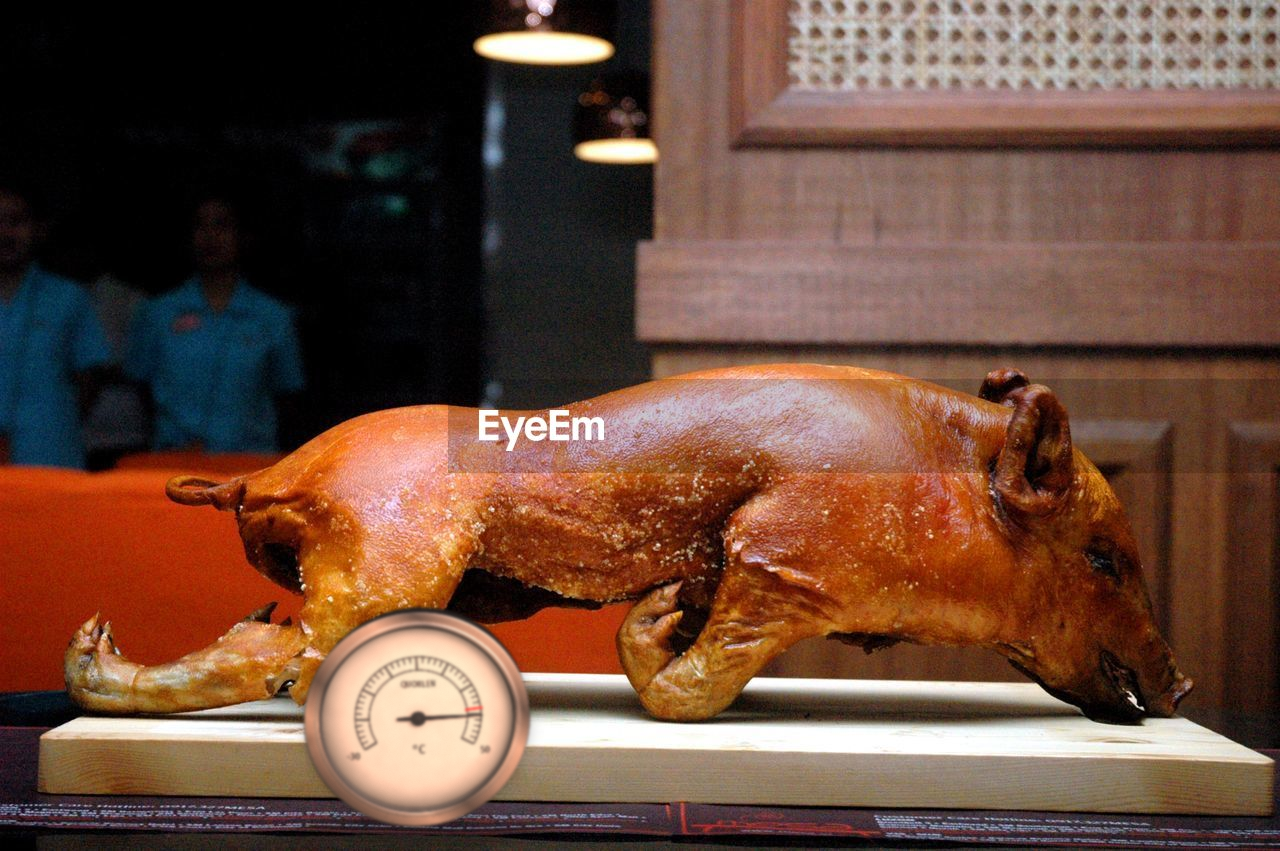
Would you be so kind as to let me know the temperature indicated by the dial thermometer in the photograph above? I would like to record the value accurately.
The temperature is 40 °C
